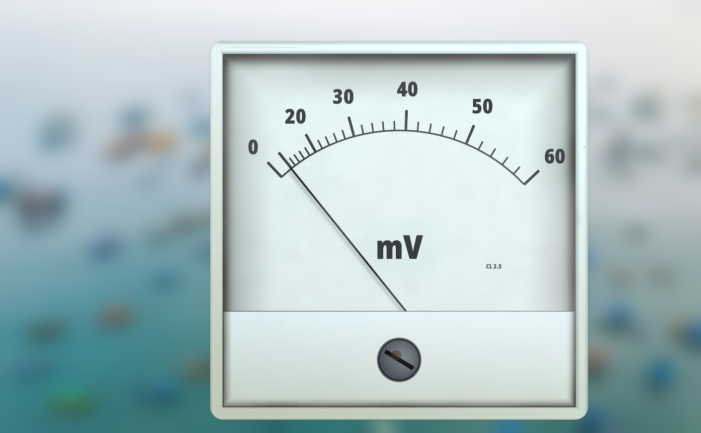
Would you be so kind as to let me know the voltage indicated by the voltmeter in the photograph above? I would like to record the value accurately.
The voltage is 10 mV
